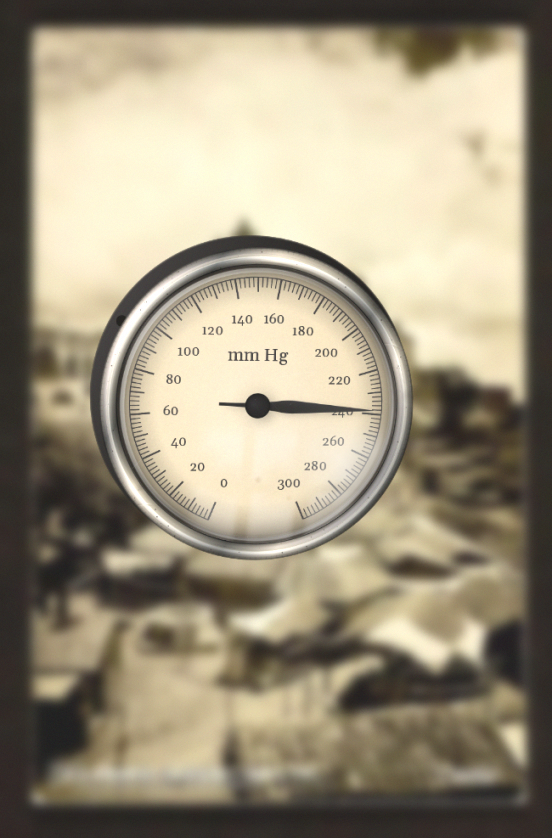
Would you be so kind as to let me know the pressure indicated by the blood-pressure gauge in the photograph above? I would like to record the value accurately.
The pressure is 238 mmHg
